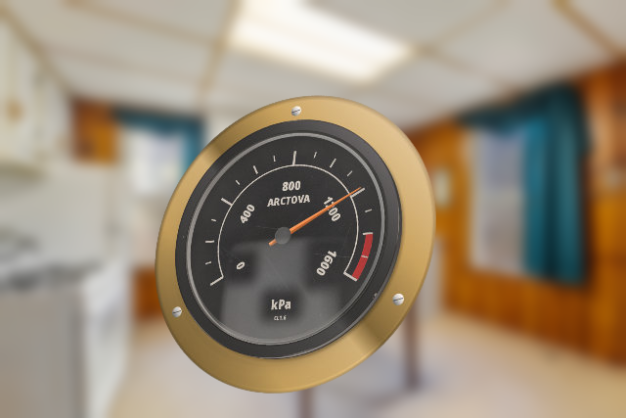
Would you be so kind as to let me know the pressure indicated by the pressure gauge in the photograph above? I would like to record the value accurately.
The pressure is 1200 kPa
